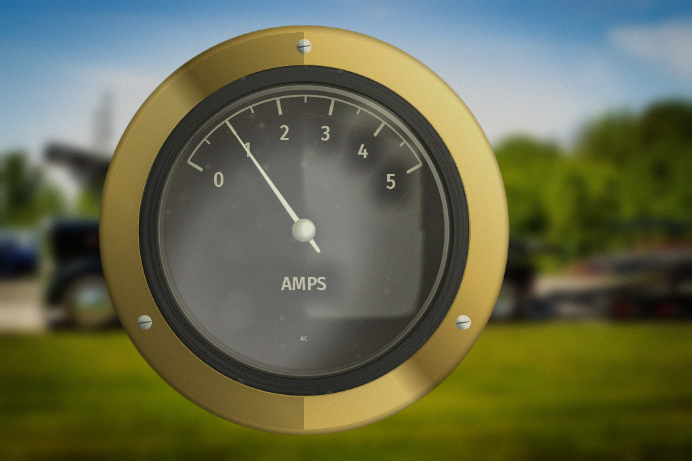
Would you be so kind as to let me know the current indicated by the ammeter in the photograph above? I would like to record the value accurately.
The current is 1 A
